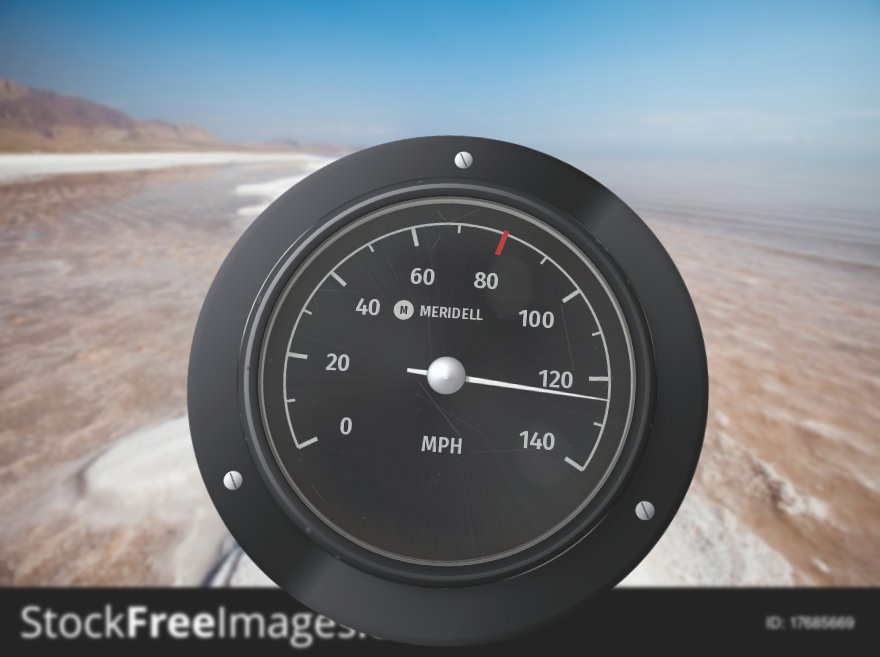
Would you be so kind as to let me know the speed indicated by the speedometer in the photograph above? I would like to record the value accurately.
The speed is 125 mph
